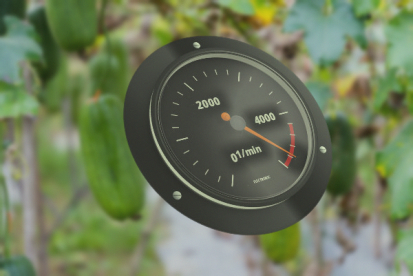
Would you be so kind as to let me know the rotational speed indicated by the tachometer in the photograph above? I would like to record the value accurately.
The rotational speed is 4800 rpm
